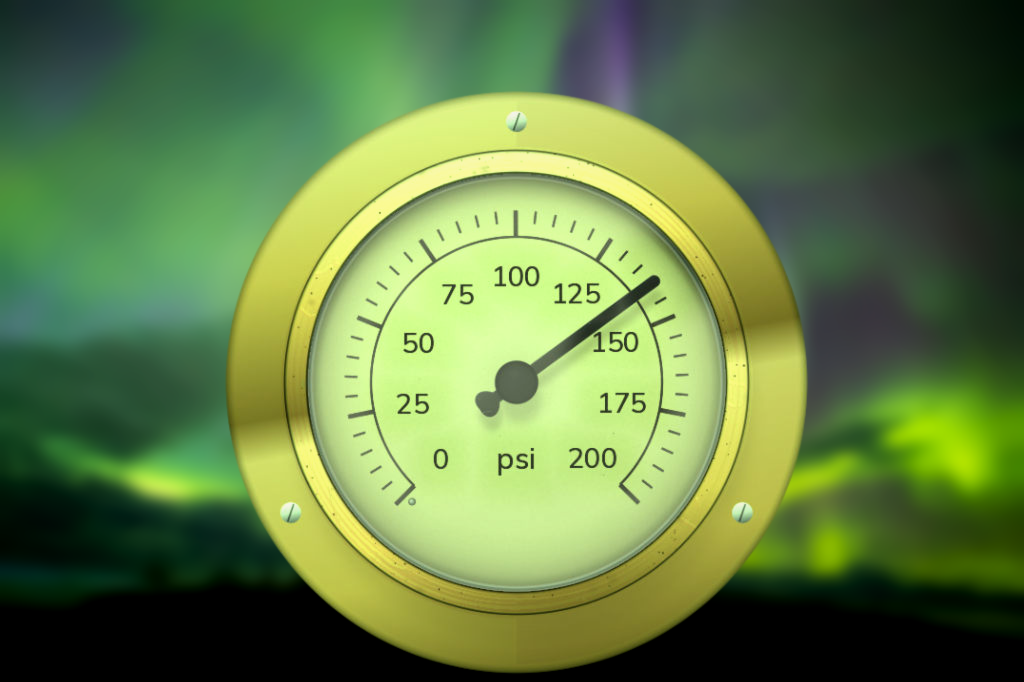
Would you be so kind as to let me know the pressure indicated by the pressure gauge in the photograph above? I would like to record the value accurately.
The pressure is 140 psi
